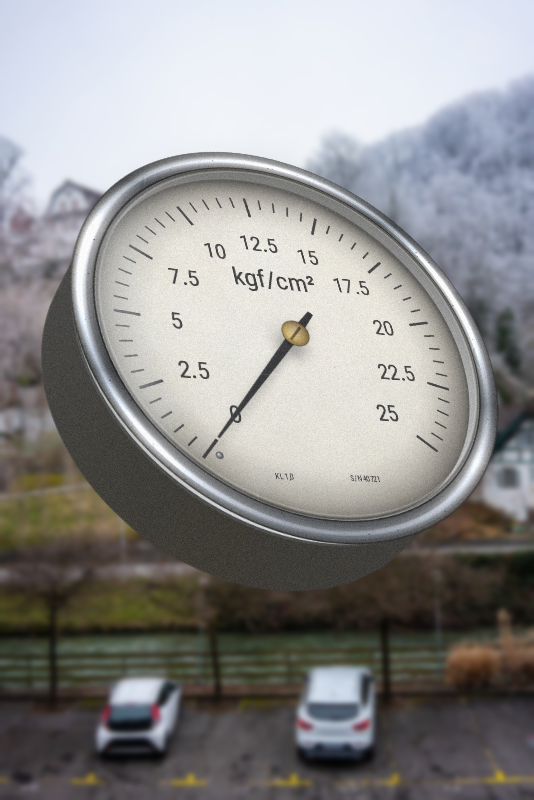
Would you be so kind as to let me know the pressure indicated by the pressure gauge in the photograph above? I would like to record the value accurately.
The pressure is 0 kg/cm²
